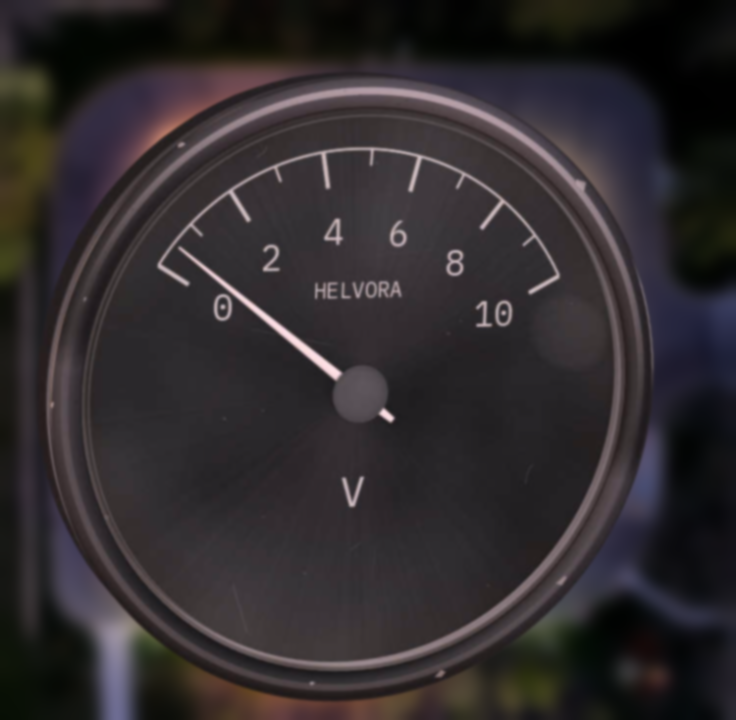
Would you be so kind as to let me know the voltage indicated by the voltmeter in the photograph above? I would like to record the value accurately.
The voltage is 0.5 V
